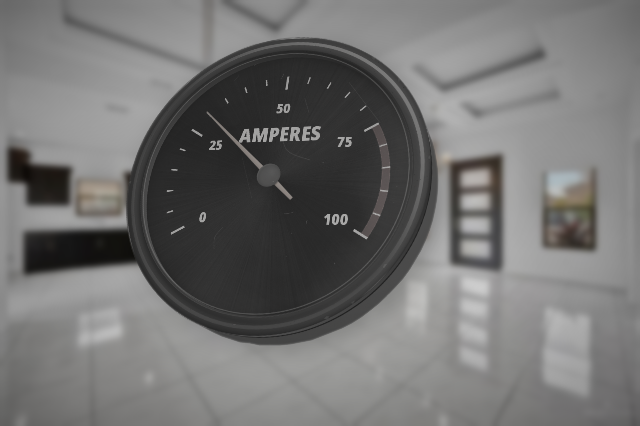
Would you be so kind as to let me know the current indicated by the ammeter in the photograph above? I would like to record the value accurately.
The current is 30 A
